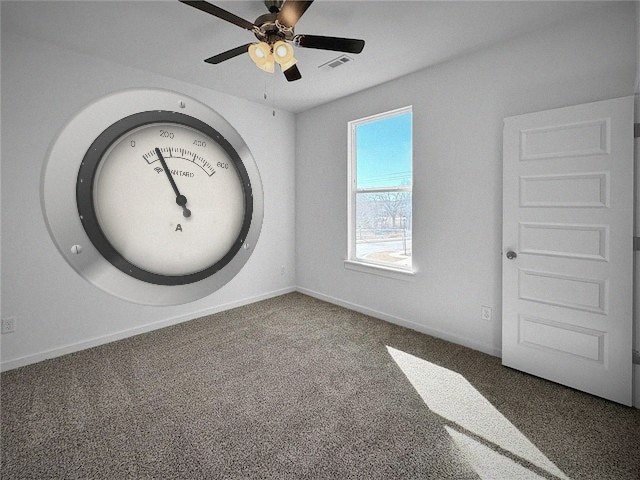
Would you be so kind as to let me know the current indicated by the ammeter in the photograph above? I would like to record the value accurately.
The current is 100 A
